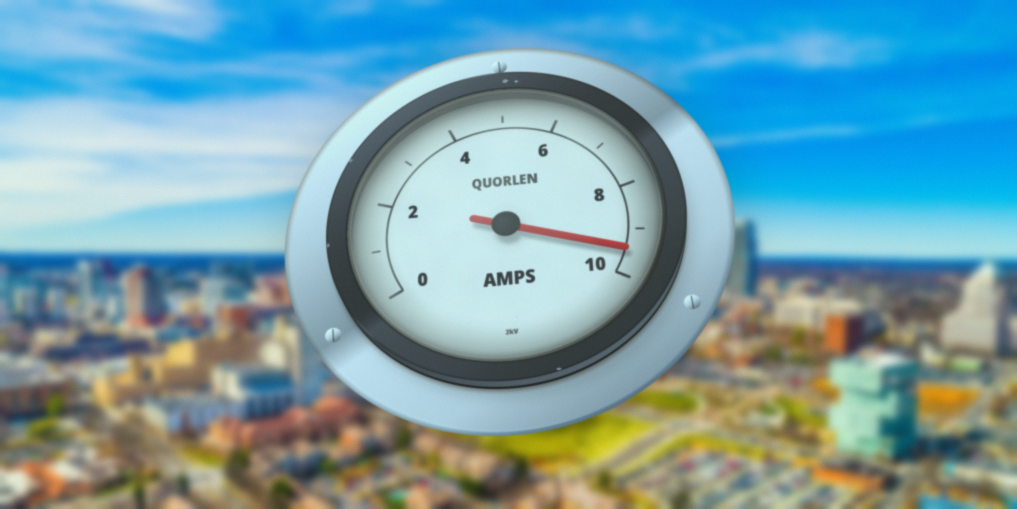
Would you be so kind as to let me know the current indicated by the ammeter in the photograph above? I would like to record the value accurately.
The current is 9.5 A
